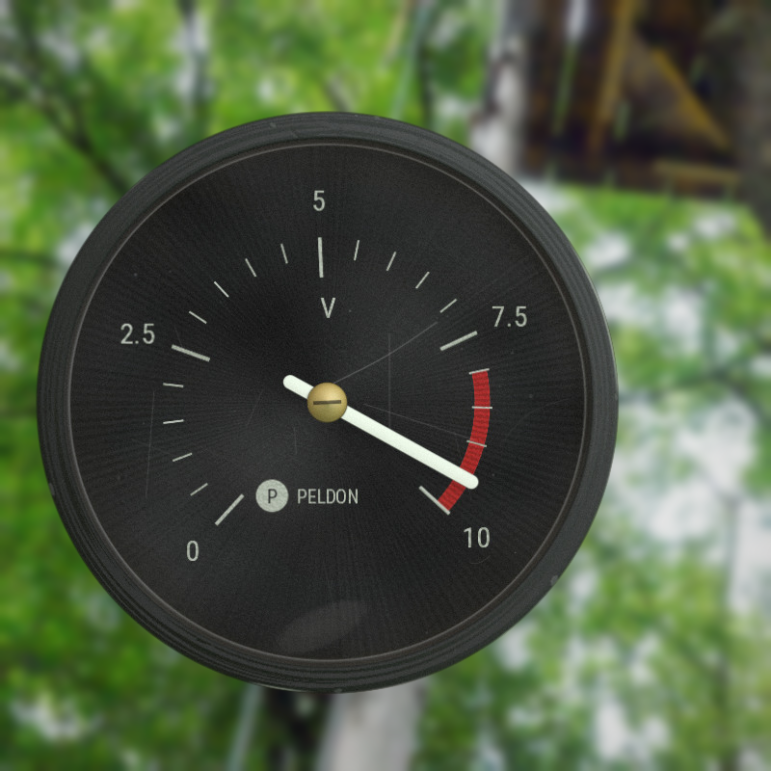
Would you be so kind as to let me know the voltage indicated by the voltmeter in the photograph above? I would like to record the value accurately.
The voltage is 9.5 V
